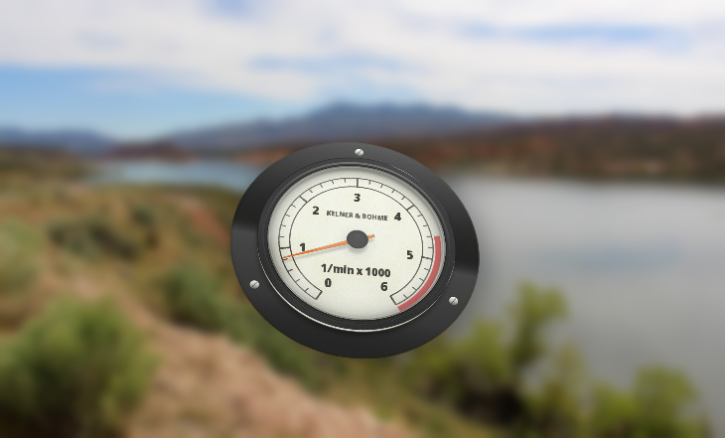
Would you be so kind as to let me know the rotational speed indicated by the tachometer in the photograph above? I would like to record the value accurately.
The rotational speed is 800 rpm
